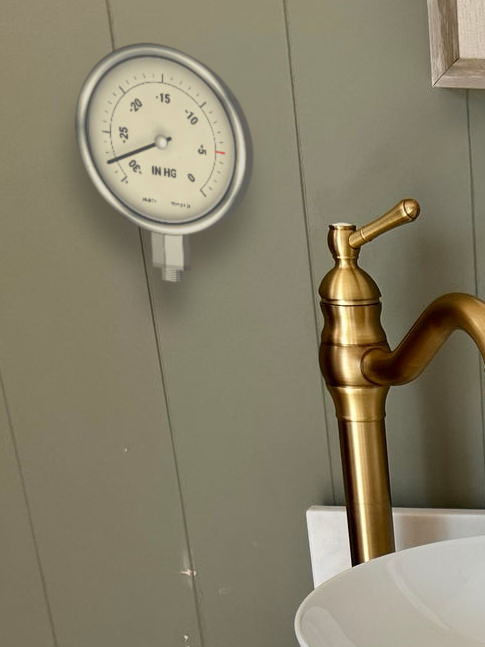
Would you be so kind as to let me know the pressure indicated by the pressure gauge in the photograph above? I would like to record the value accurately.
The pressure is -28 inHg
